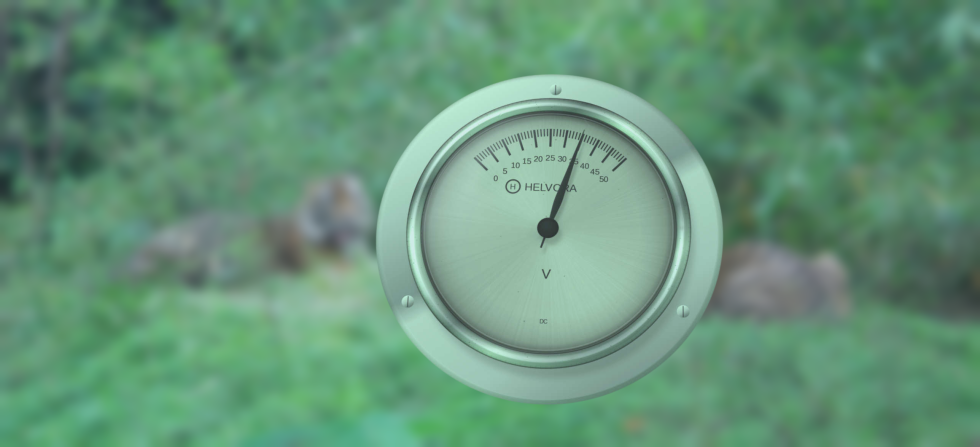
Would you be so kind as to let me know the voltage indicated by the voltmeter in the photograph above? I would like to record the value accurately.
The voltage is 35 V
